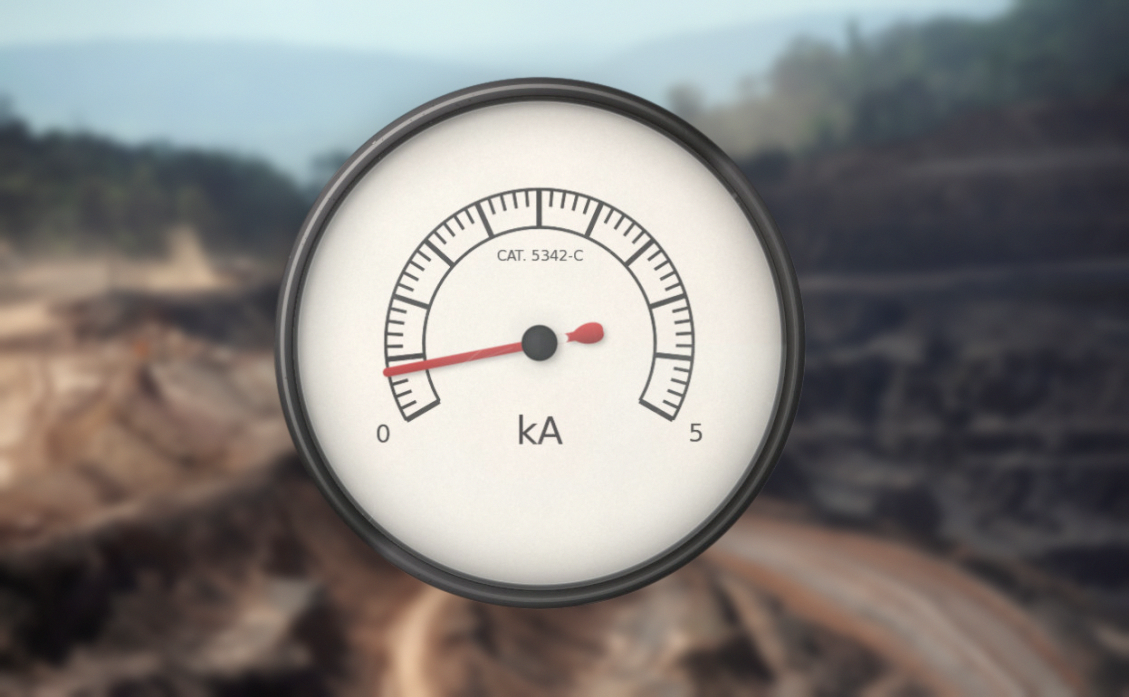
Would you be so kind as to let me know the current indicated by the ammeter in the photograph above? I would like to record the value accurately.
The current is 0.4 kA
